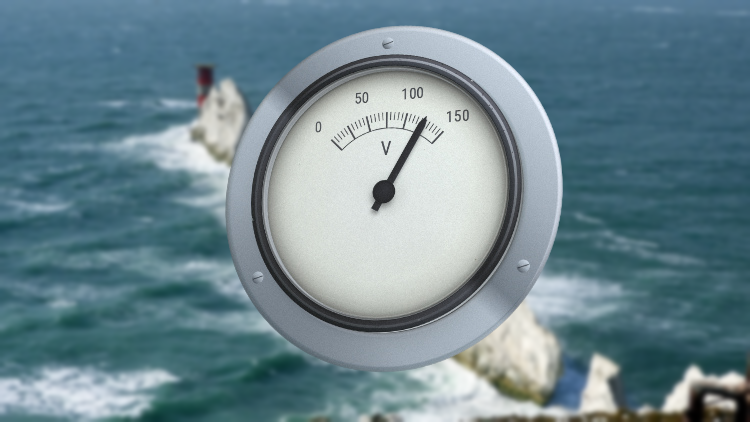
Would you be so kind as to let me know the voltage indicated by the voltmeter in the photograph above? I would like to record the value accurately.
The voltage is 125 V
